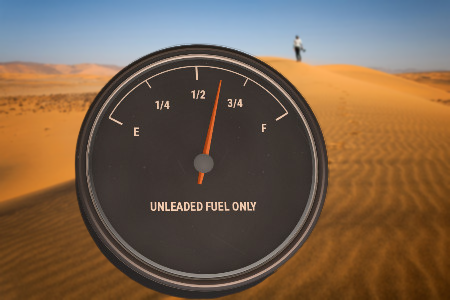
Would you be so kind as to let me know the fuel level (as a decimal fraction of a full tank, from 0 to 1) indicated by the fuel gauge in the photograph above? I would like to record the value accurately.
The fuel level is 0.625
